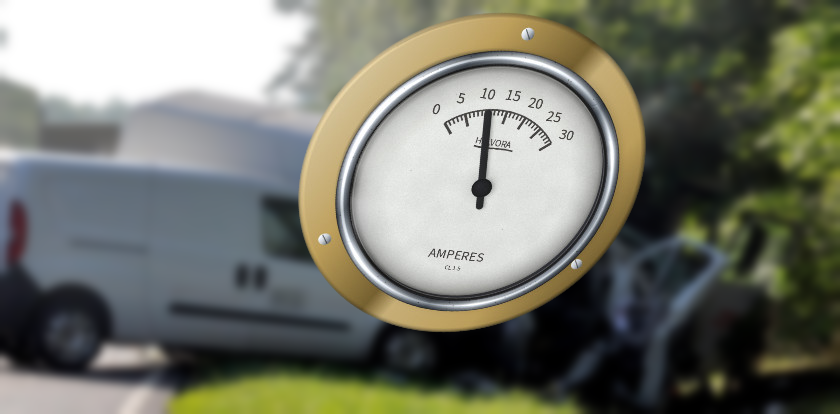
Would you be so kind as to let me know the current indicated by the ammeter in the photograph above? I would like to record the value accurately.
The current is 10 A
